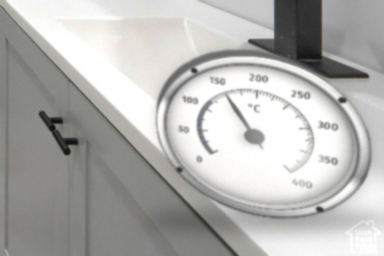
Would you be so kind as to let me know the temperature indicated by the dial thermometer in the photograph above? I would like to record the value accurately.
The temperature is 150 °C
